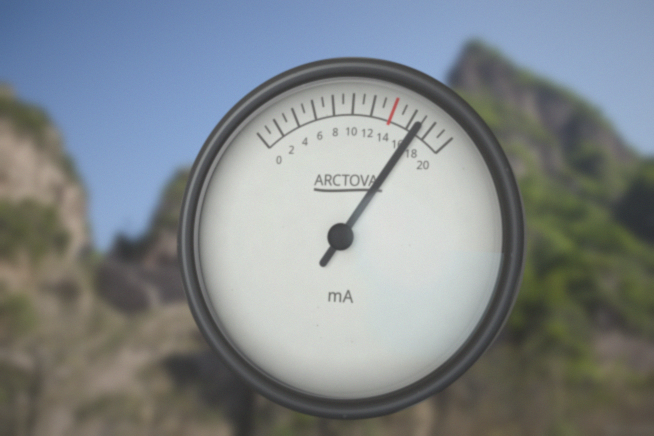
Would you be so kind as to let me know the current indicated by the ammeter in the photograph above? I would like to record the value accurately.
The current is 17 mA
